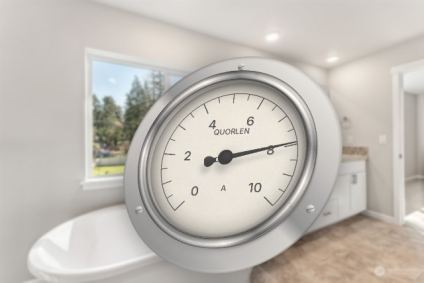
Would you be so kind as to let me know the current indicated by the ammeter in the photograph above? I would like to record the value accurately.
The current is 8 A
